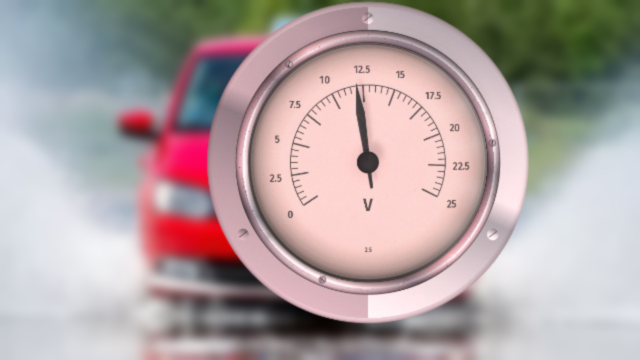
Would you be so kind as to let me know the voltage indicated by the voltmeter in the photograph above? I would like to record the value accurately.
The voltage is 12 V
